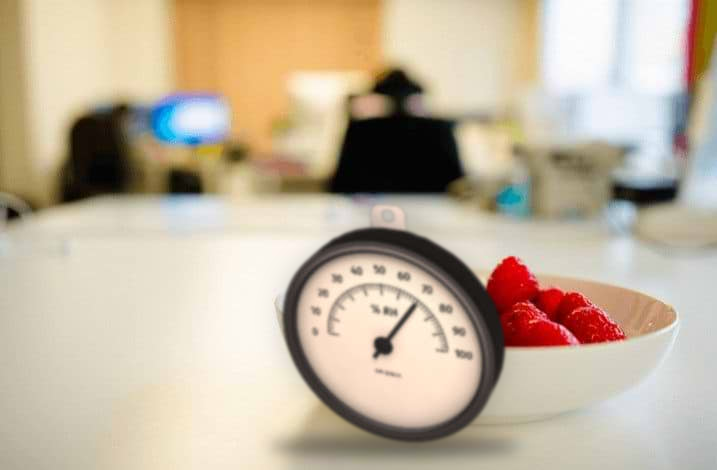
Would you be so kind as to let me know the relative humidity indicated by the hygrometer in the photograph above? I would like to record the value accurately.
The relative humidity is 70 %
